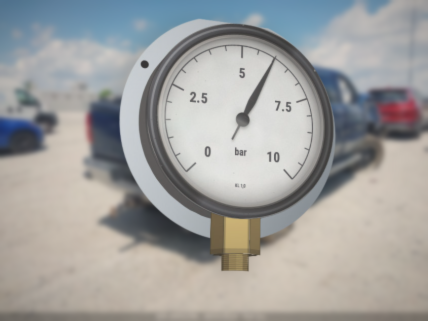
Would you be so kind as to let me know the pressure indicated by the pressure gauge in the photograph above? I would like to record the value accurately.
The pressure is 6 bar
